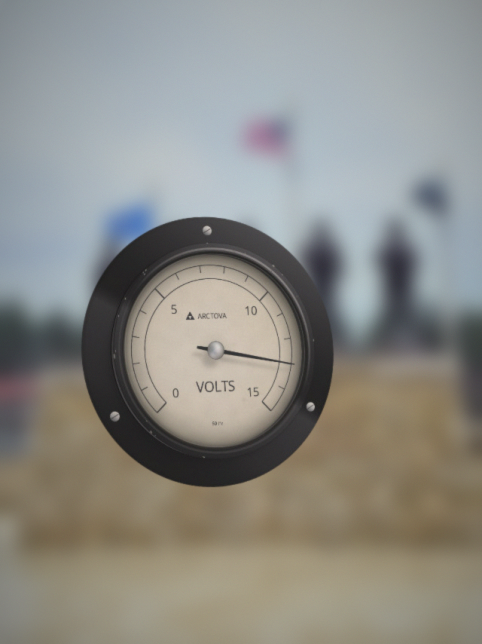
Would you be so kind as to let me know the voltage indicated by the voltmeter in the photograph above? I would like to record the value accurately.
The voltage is 13 V
